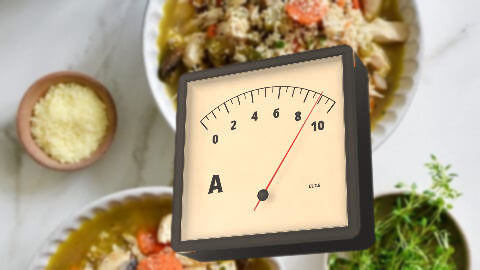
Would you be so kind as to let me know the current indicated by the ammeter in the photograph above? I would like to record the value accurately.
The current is 9 A
